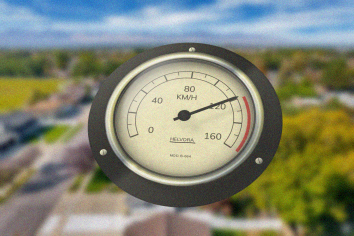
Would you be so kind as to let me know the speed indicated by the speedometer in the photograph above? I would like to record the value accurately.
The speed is 120 km/h
